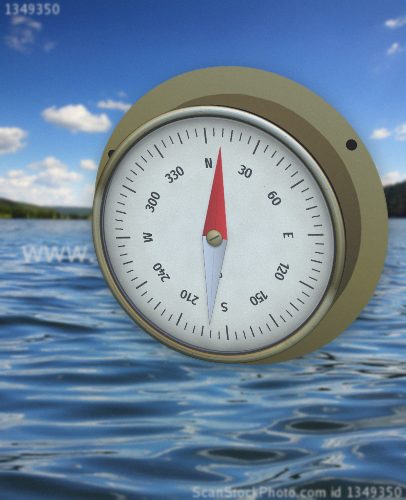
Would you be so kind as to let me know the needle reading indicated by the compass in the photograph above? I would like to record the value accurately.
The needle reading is 10 °
